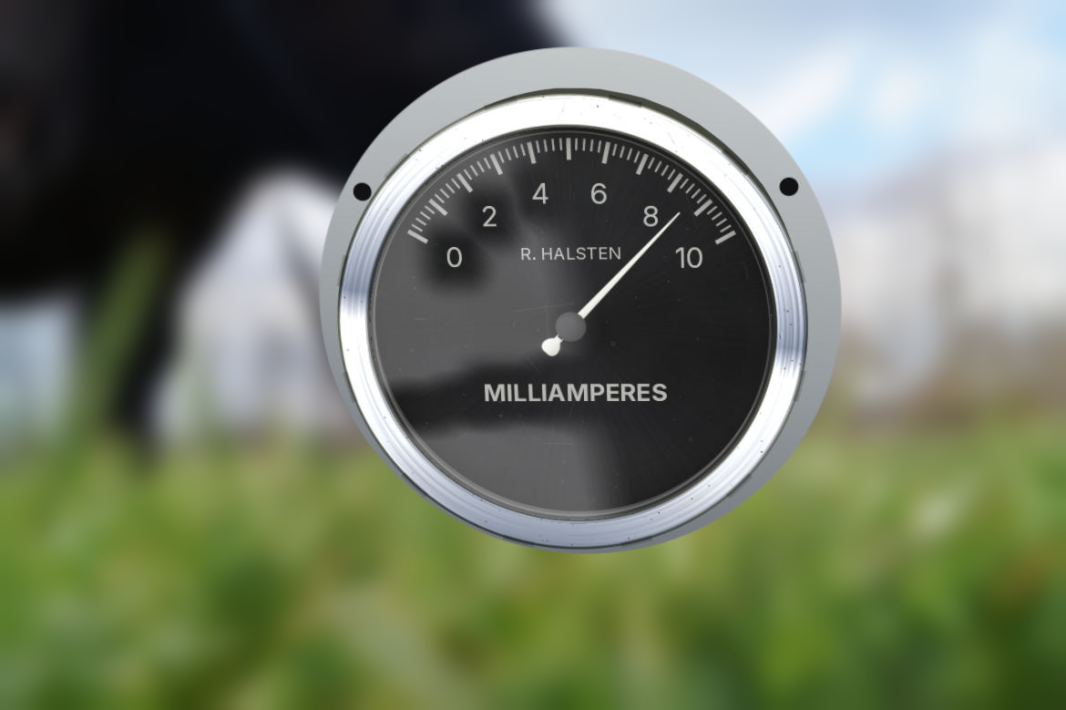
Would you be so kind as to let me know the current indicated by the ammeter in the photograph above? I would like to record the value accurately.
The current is 8.6 mA
